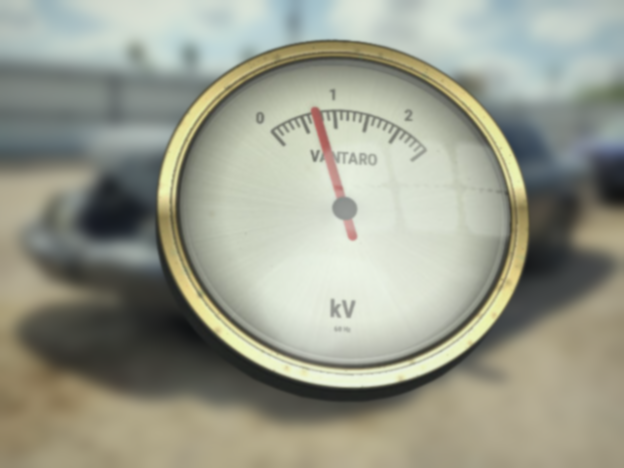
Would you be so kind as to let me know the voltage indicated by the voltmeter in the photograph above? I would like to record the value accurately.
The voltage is 0.7 kV
